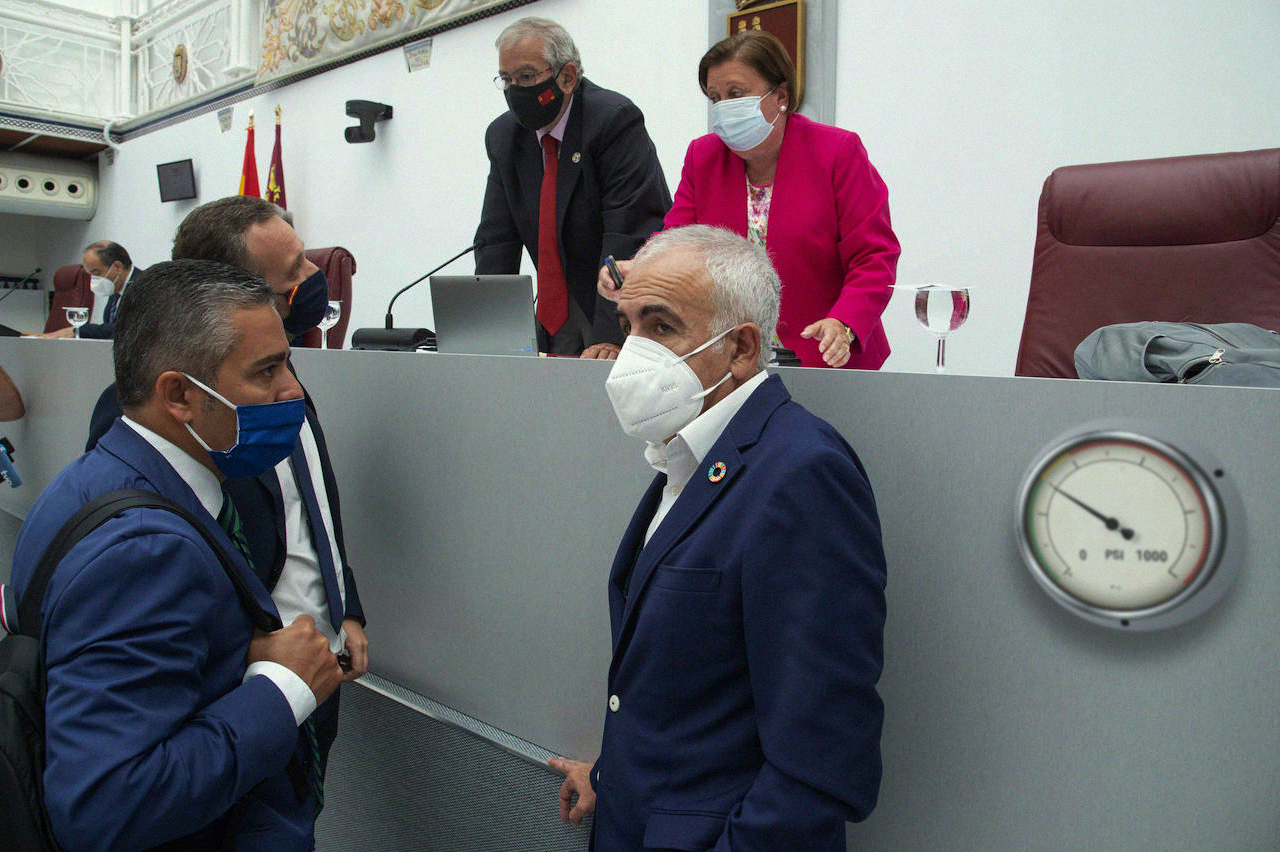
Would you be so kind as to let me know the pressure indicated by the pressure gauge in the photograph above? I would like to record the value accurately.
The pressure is 300 psi
